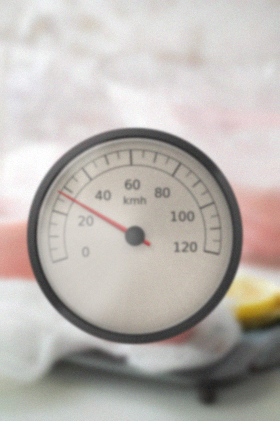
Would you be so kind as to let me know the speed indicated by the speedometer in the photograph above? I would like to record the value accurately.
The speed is 27.5 km/h
